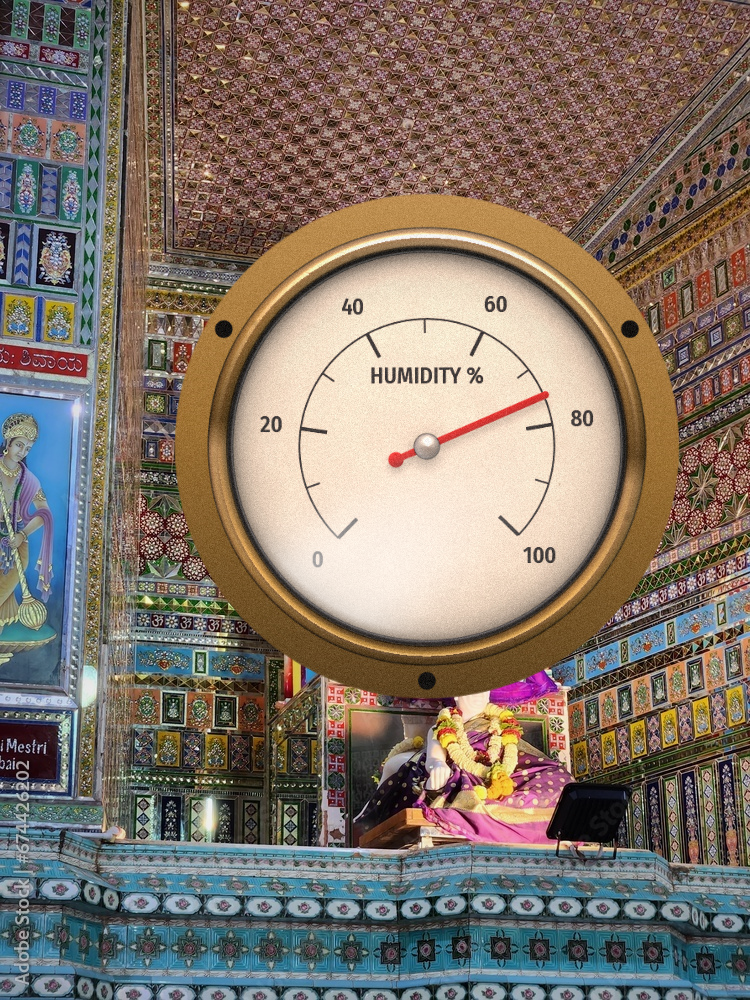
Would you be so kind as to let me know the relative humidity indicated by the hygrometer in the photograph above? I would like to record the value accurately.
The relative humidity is 75 %
